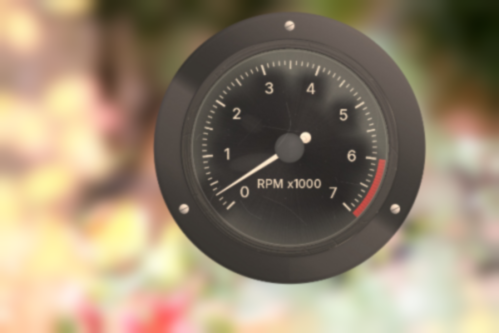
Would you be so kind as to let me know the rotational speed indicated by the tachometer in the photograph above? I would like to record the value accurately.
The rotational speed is 300 rpm
